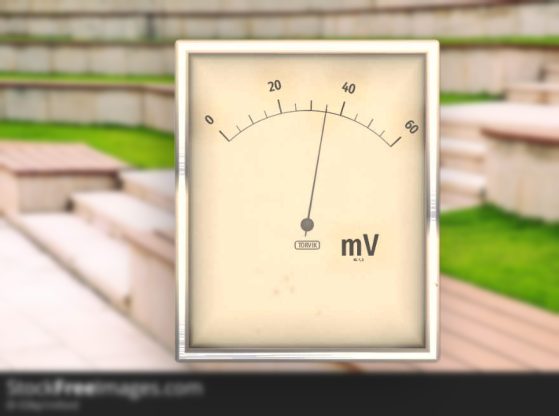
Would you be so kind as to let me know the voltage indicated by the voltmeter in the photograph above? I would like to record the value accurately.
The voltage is 35 mV
